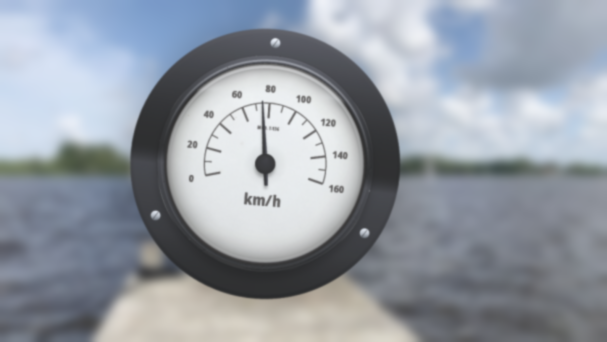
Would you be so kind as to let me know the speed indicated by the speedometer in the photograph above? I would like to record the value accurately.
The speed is 75 km/h
